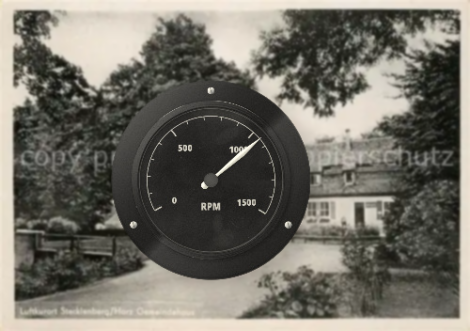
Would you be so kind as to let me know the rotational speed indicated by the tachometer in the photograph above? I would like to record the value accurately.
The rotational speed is 1050 rpm
